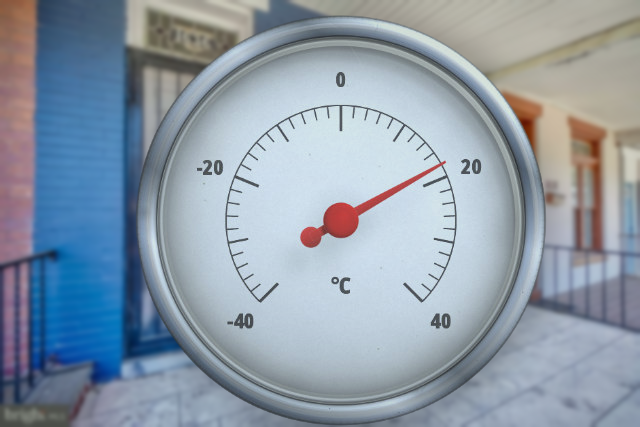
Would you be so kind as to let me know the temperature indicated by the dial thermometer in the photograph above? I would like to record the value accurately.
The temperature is 18 °C
